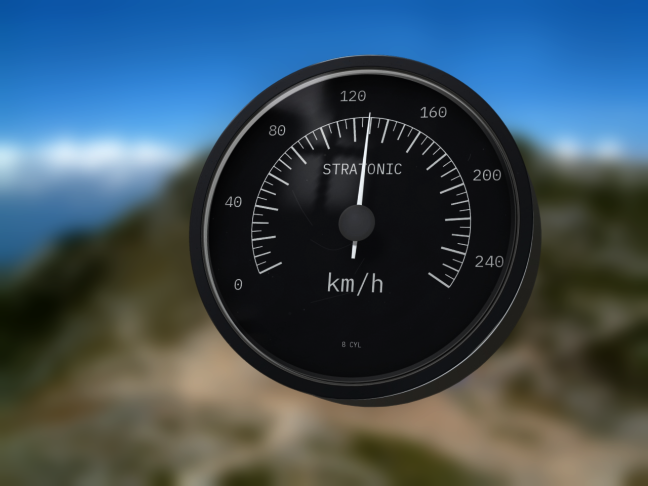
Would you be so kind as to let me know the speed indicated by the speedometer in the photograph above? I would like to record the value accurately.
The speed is 130 km/h
